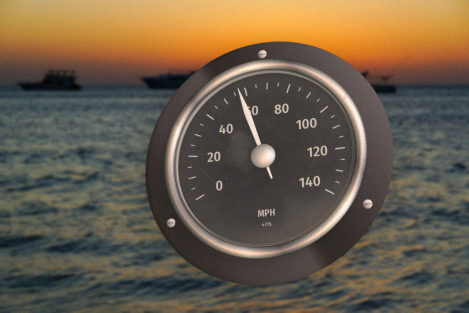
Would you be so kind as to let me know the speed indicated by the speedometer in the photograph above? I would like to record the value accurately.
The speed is 57.5 mph
